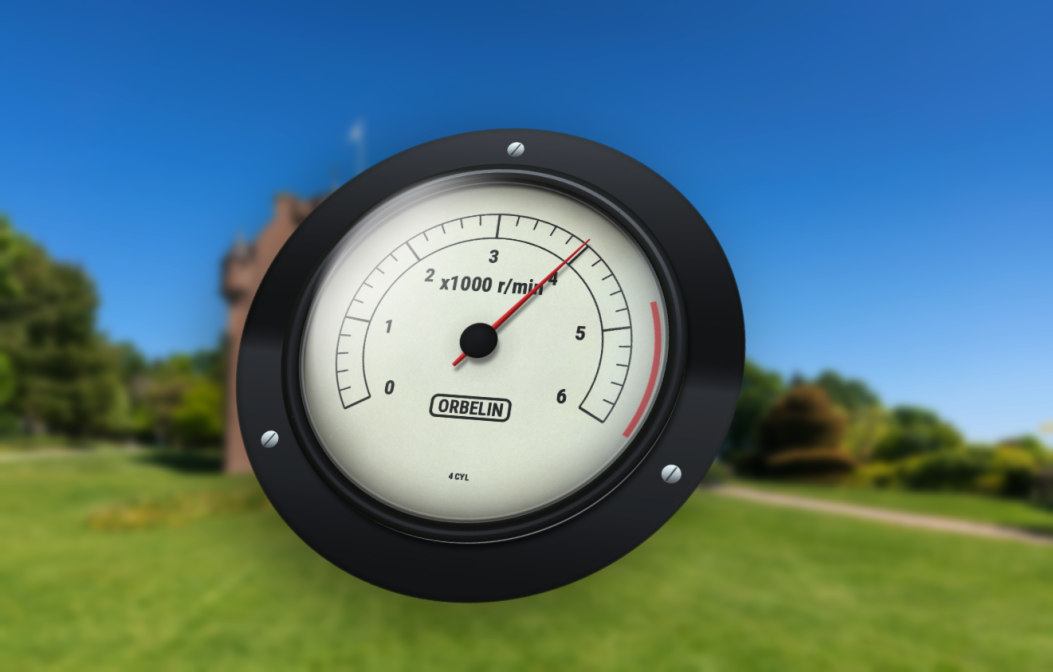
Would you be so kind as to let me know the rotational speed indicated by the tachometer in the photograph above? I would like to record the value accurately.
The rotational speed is 4000 rpm
